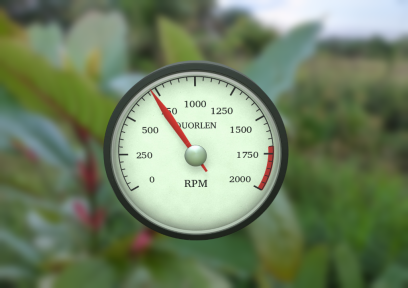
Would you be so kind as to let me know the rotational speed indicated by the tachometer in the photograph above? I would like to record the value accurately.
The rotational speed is 725 rpm
